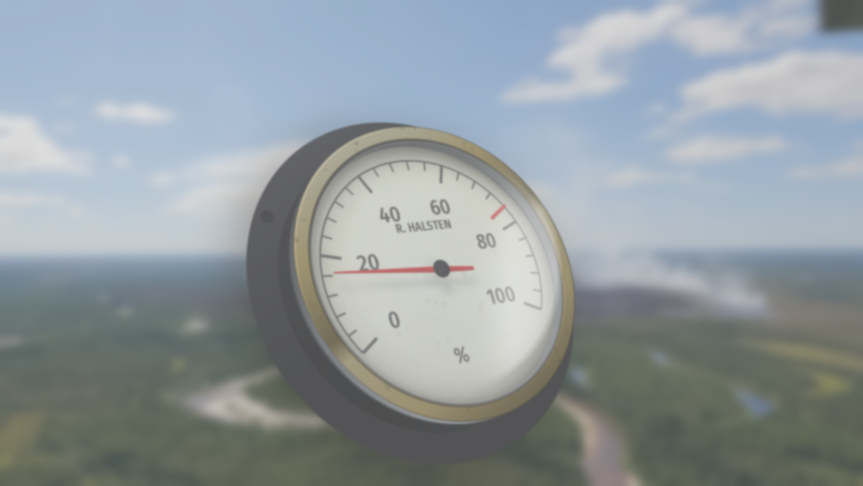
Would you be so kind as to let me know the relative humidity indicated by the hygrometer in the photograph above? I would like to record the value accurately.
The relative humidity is 16 %
